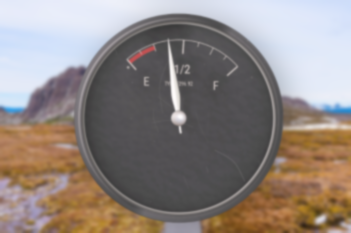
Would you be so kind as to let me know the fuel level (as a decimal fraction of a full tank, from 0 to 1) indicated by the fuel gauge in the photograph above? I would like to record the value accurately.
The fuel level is 0.375
